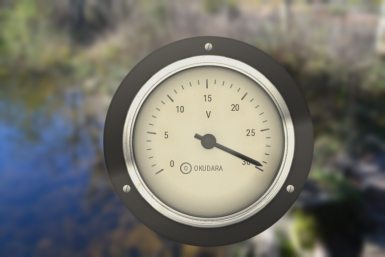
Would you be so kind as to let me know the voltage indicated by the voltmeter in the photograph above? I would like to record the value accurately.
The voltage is 29.5 V
